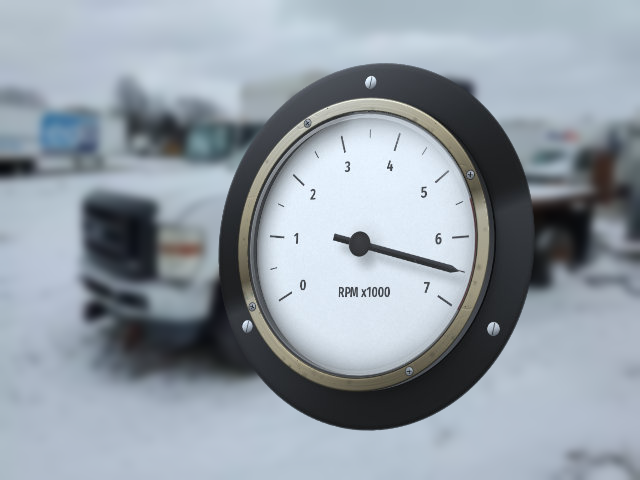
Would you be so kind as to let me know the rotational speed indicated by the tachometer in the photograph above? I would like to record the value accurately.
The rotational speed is 6500 rpm
